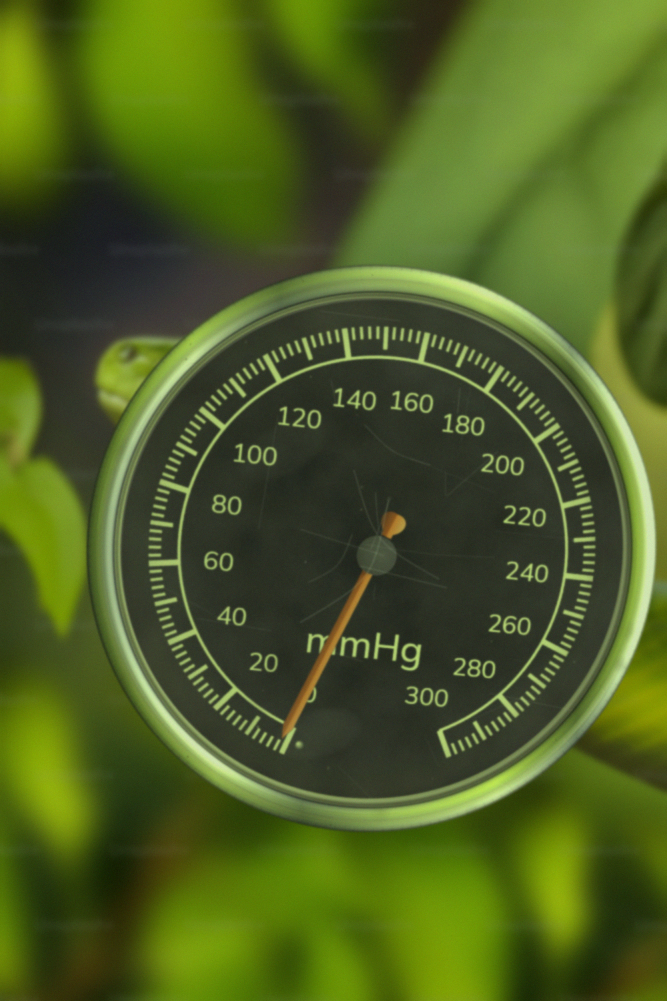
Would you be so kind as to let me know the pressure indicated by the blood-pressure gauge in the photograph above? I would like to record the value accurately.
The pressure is 2 mmHg
